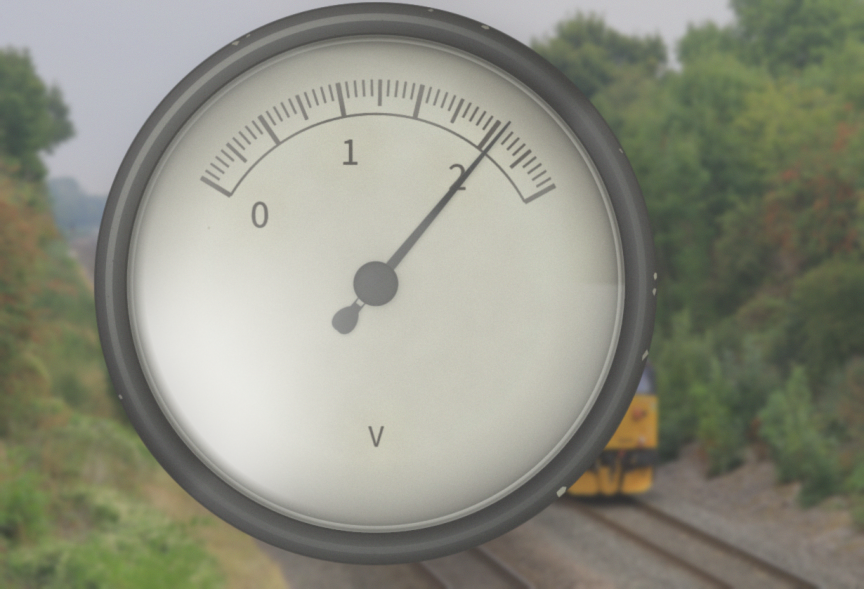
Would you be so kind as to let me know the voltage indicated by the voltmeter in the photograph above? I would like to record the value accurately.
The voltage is 2.05 V
